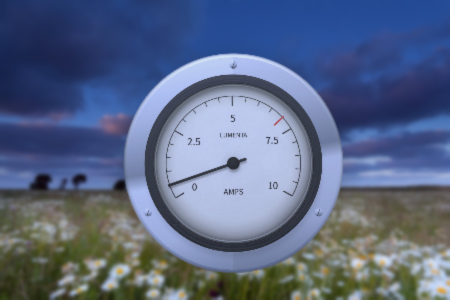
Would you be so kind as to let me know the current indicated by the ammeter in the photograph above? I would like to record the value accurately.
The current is 0.5 A
